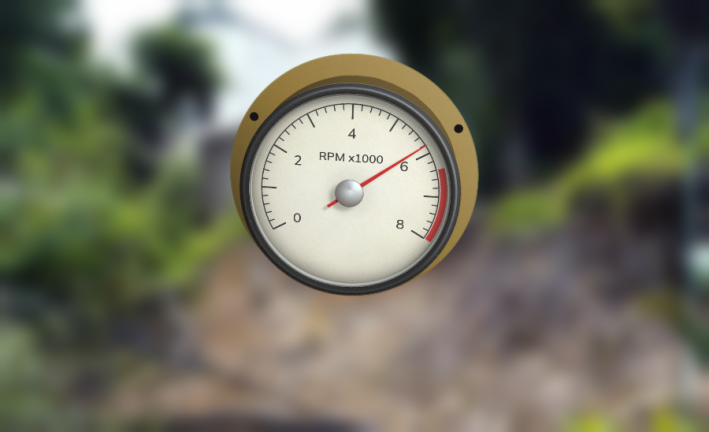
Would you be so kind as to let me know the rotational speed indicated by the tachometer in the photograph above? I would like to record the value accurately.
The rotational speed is 5800 rpm
